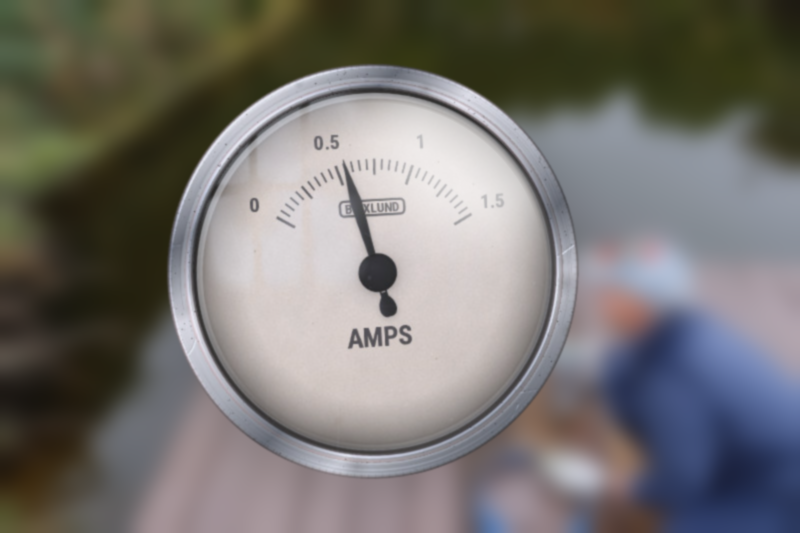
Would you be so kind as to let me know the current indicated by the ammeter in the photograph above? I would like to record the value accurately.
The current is 0.55 A
